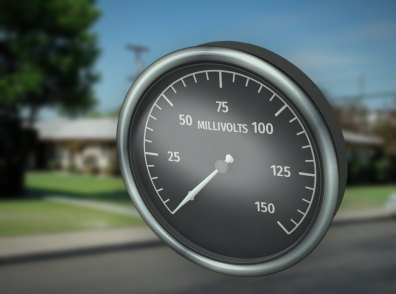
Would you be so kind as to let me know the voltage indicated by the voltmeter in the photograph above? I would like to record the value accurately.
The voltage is 0 mV
